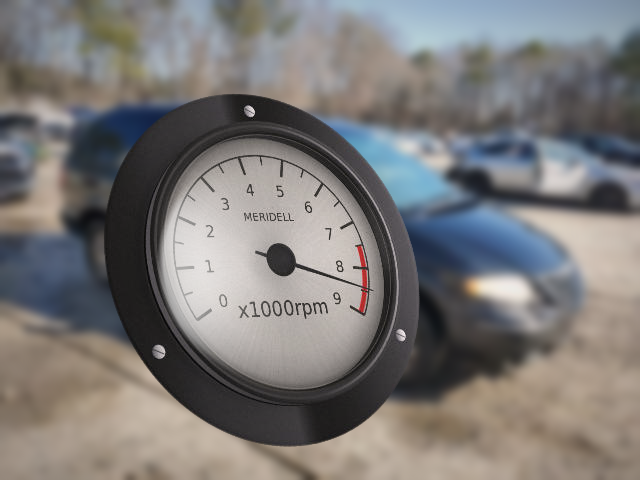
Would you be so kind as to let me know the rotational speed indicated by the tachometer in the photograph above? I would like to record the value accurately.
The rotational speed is 8500 rpm
